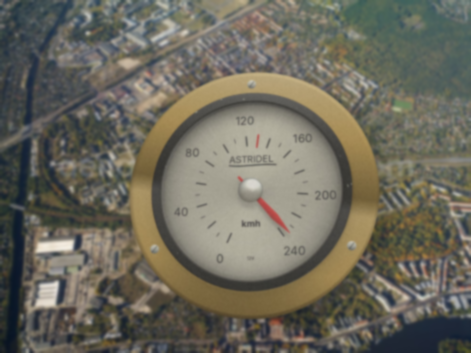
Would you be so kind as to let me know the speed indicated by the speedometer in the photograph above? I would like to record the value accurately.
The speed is 235 km/h
